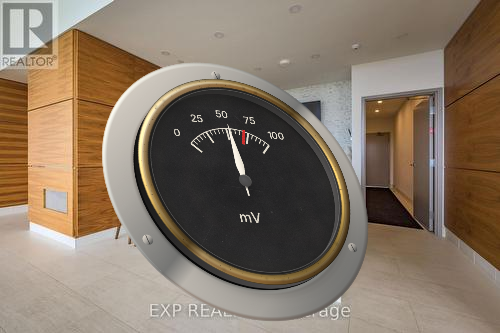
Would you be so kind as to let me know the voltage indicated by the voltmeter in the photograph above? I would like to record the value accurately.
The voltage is 50 mV
